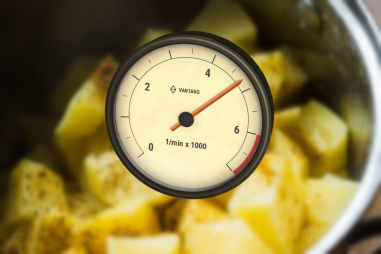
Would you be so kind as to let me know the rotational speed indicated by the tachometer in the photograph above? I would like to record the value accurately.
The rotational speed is 4750 rpm
